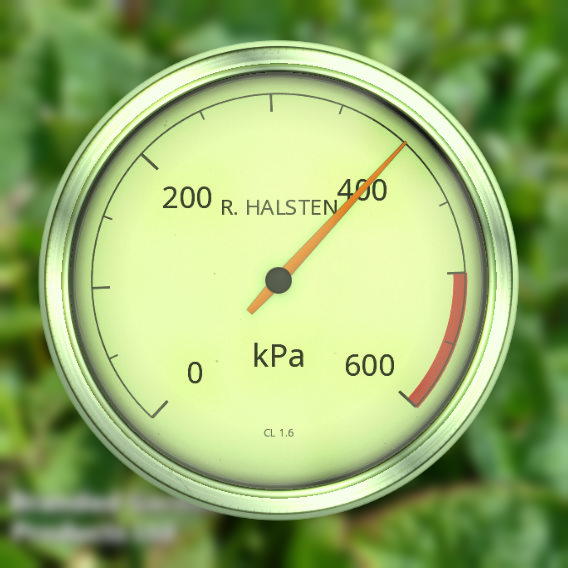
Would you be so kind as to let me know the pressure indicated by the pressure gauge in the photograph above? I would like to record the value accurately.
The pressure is 400 kPa
